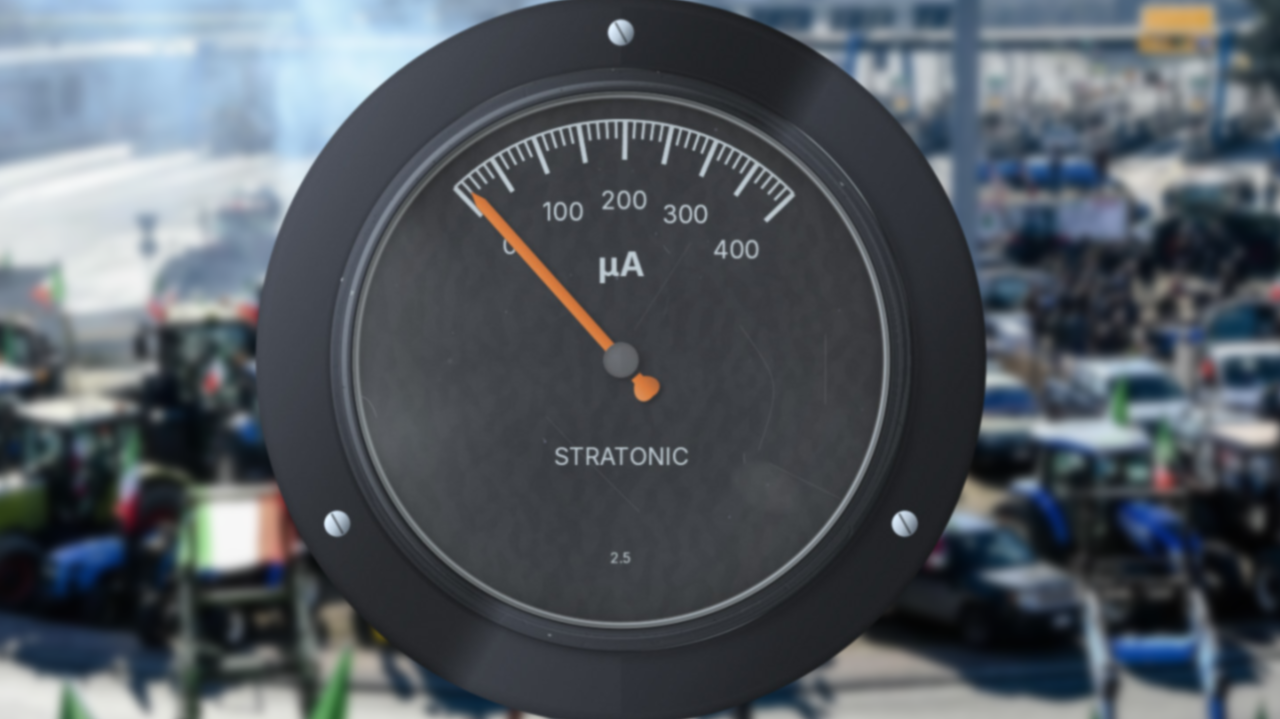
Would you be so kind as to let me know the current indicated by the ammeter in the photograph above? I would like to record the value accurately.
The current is 10 µA
